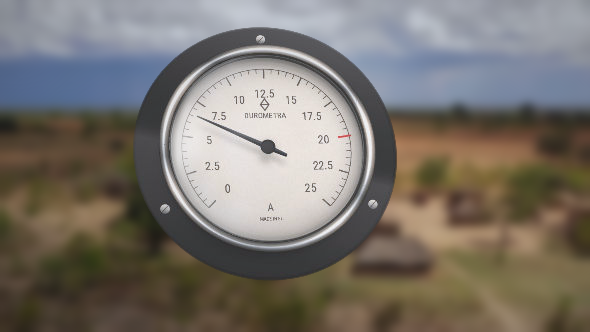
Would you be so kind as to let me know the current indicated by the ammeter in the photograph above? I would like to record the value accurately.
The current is 6.5 A
